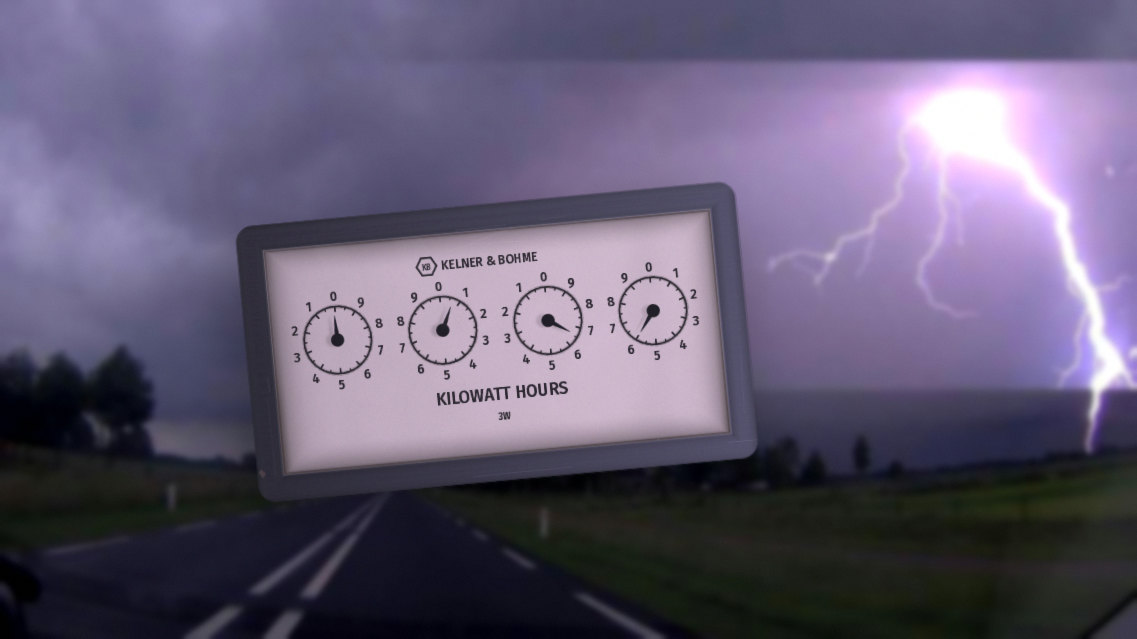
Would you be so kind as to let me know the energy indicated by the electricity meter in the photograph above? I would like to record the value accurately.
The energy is 66 kWh
